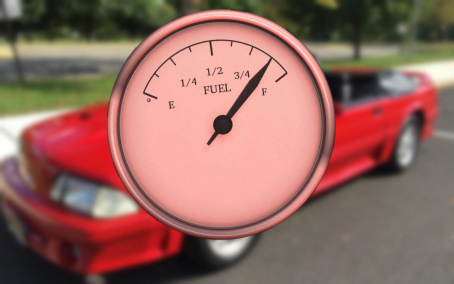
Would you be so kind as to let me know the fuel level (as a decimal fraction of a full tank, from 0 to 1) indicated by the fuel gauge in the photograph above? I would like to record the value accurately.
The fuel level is 0.875
